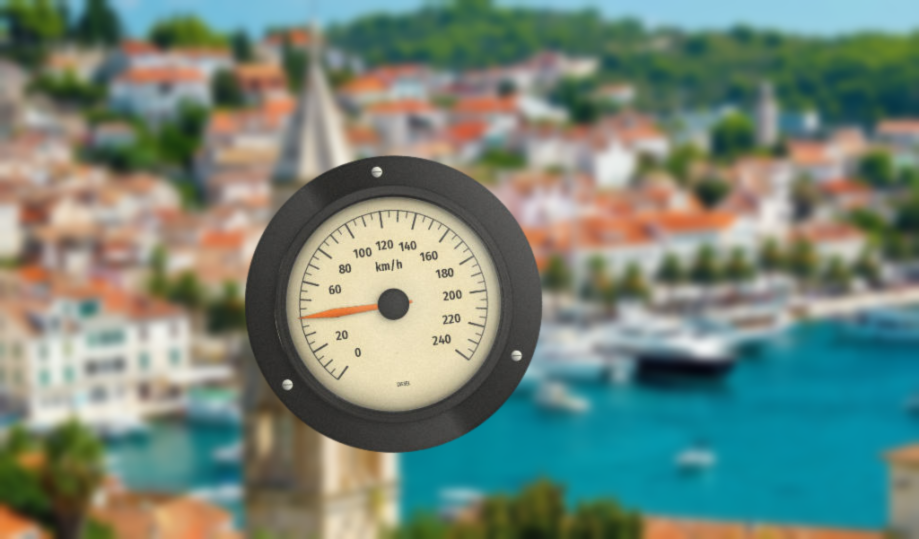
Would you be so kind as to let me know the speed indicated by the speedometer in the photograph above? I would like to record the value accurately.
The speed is 40 km/h
